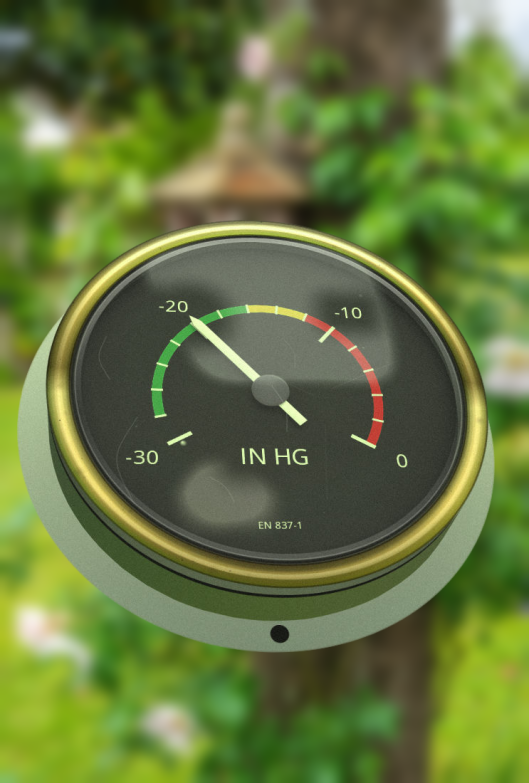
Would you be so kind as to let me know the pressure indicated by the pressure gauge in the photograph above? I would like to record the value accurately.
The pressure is -20 inHg
